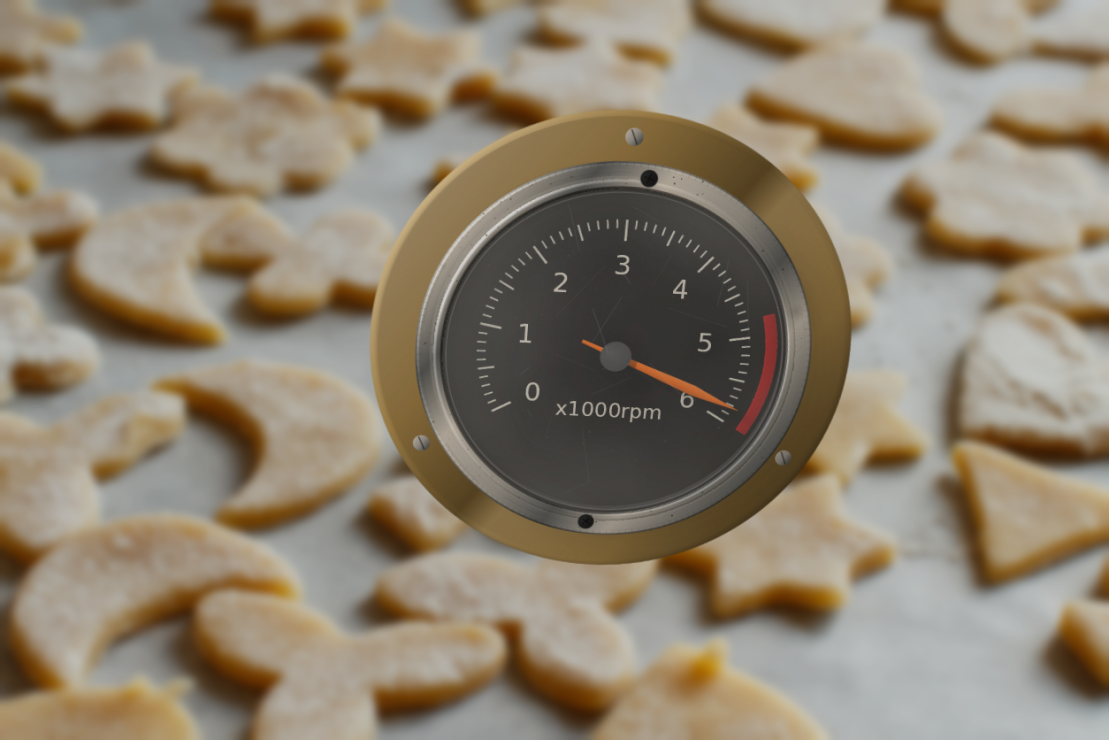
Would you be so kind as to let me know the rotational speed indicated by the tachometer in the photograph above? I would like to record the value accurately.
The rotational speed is 5800 rpm
